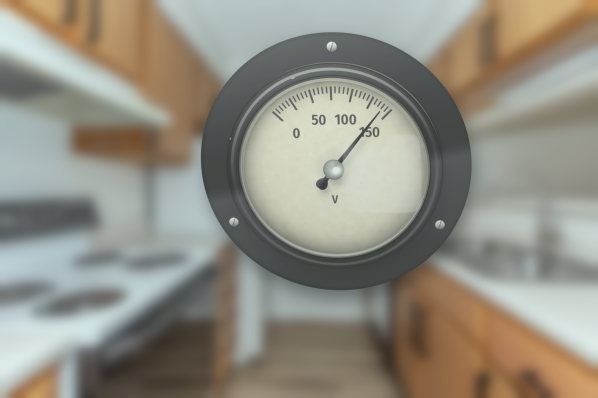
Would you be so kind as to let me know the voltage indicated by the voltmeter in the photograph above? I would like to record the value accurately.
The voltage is 140 V
